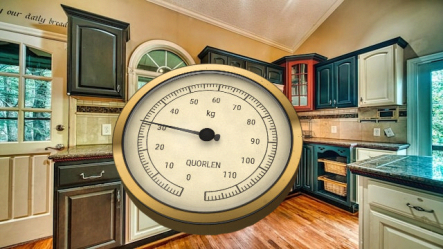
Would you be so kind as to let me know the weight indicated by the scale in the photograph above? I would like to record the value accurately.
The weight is 30 kg
